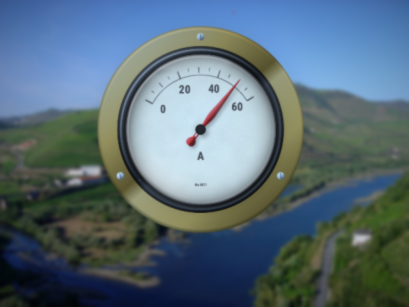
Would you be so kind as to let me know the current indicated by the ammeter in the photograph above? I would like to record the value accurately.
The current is 50 A
